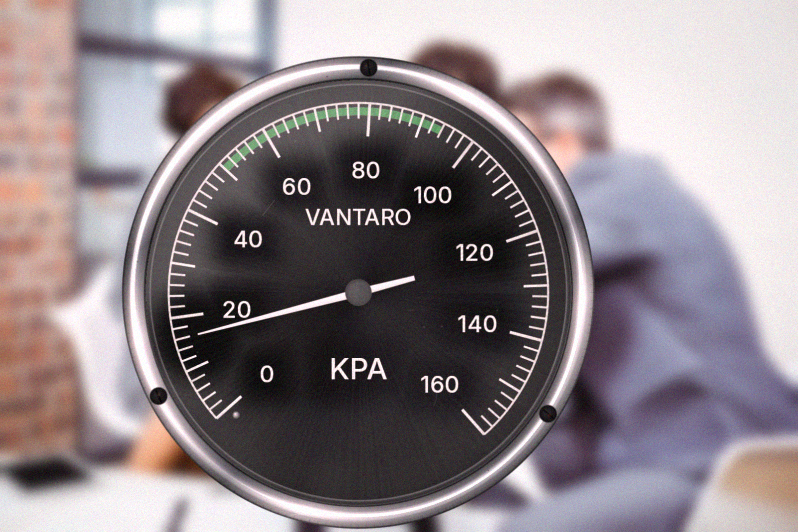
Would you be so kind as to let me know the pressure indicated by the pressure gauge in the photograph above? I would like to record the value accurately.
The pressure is 16 kPa
